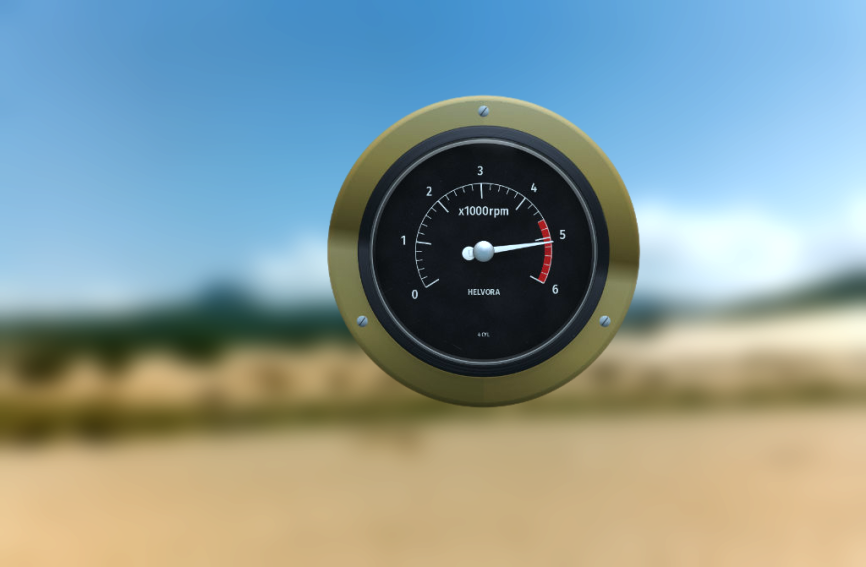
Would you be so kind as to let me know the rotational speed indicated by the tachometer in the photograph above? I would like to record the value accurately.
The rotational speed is 5100 rpm
